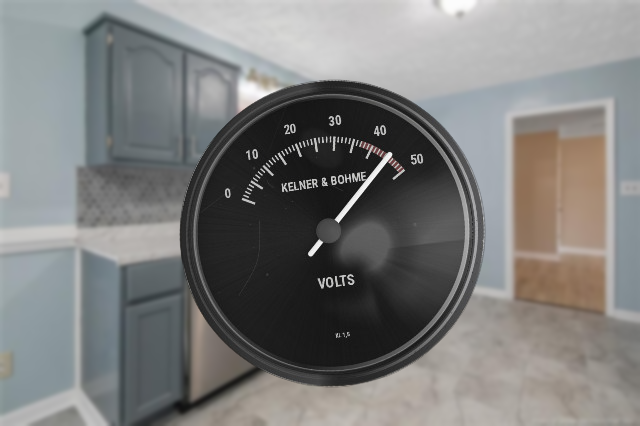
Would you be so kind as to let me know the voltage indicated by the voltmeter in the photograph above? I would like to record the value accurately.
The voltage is 45 V
